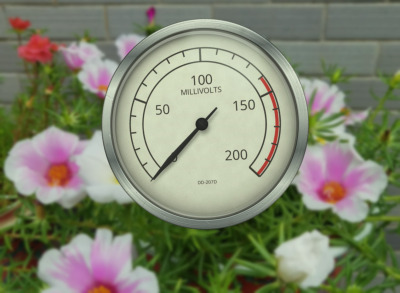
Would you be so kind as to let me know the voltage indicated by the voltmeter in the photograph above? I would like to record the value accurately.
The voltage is 0 mV
